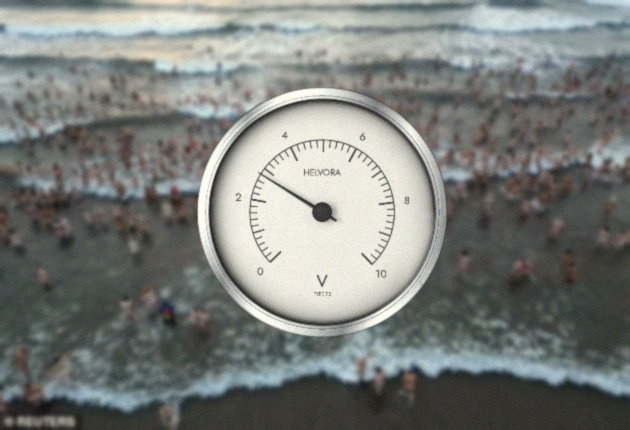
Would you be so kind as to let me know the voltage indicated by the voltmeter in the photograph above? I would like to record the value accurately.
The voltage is 2.8 V
